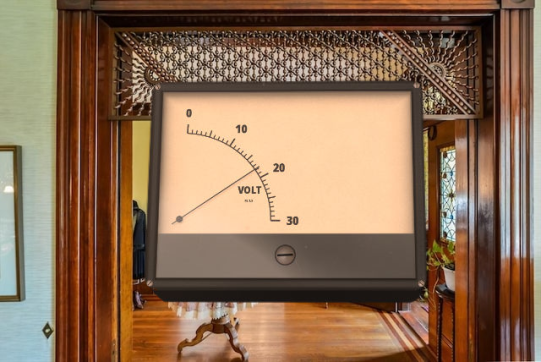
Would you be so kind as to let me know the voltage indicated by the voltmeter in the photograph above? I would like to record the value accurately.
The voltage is 18 V
